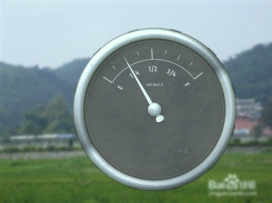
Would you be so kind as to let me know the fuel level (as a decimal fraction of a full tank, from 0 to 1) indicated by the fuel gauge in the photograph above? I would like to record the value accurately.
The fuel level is 0.25
